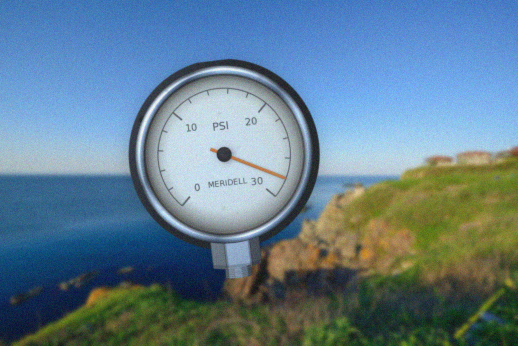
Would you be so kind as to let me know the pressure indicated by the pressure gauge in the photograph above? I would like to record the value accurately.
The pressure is 28 psi
